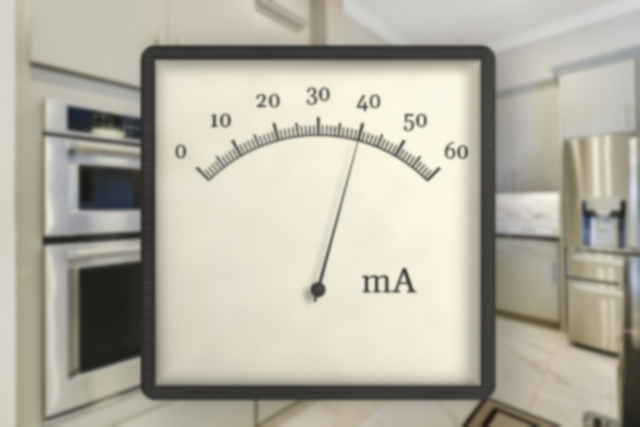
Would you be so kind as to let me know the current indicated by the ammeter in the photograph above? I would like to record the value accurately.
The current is 40 mA
